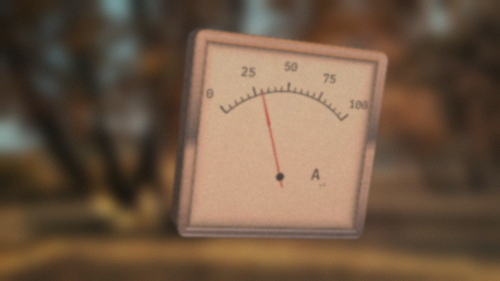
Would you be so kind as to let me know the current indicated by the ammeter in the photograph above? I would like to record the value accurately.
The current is 30 A
